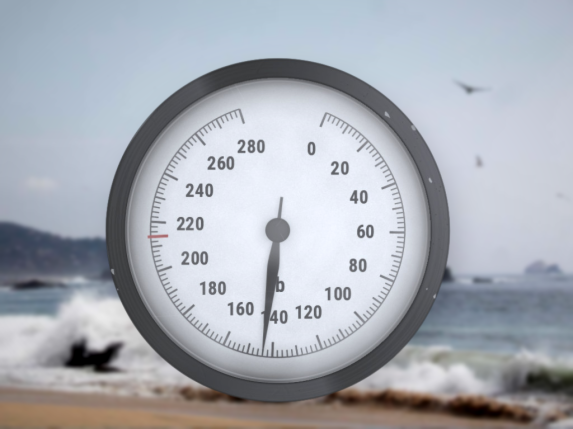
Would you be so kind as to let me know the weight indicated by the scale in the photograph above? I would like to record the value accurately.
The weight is 144 lb
